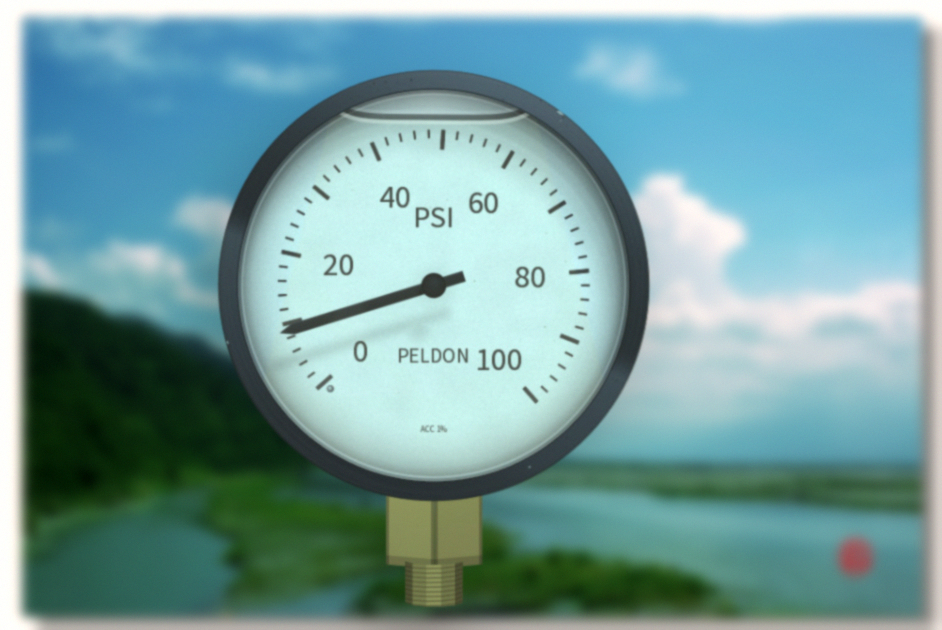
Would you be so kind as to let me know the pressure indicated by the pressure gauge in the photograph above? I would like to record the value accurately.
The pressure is 9 psi
